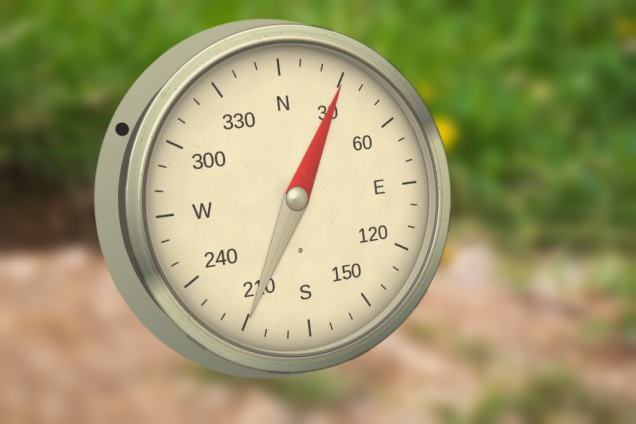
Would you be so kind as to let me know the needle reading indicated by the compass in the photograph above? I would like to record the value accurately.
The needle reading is 30 °
